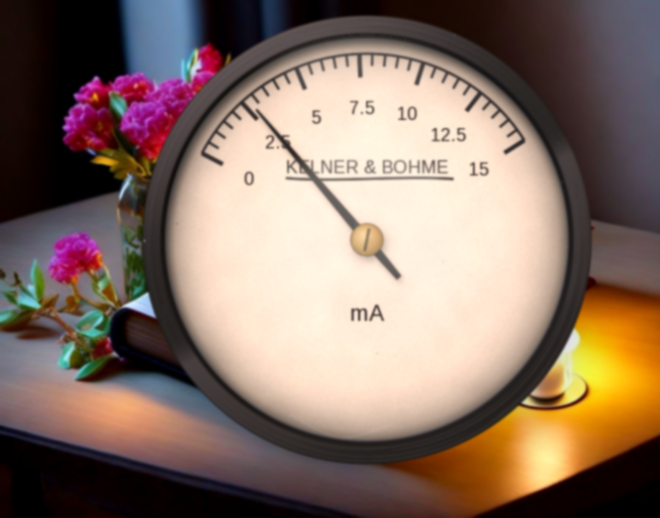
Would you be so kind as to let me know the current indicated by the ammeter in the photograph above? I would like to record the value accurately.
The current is 2.75 mA
